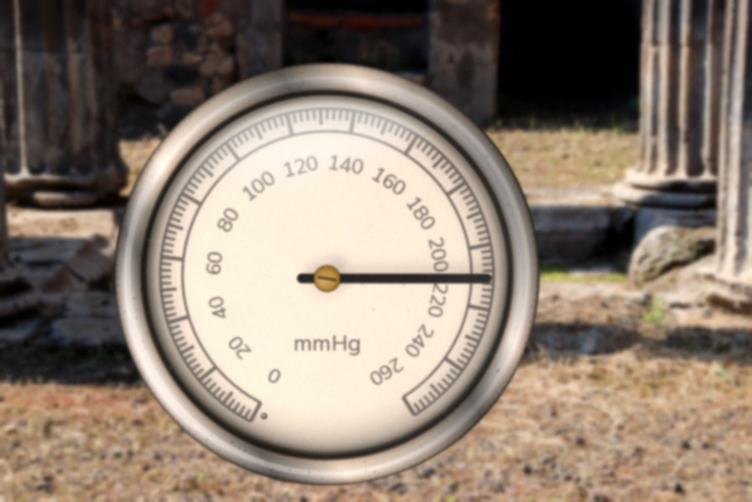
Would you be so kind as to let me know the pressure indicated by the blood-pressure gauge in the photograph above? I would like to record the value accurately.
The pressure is 210 mmHg
